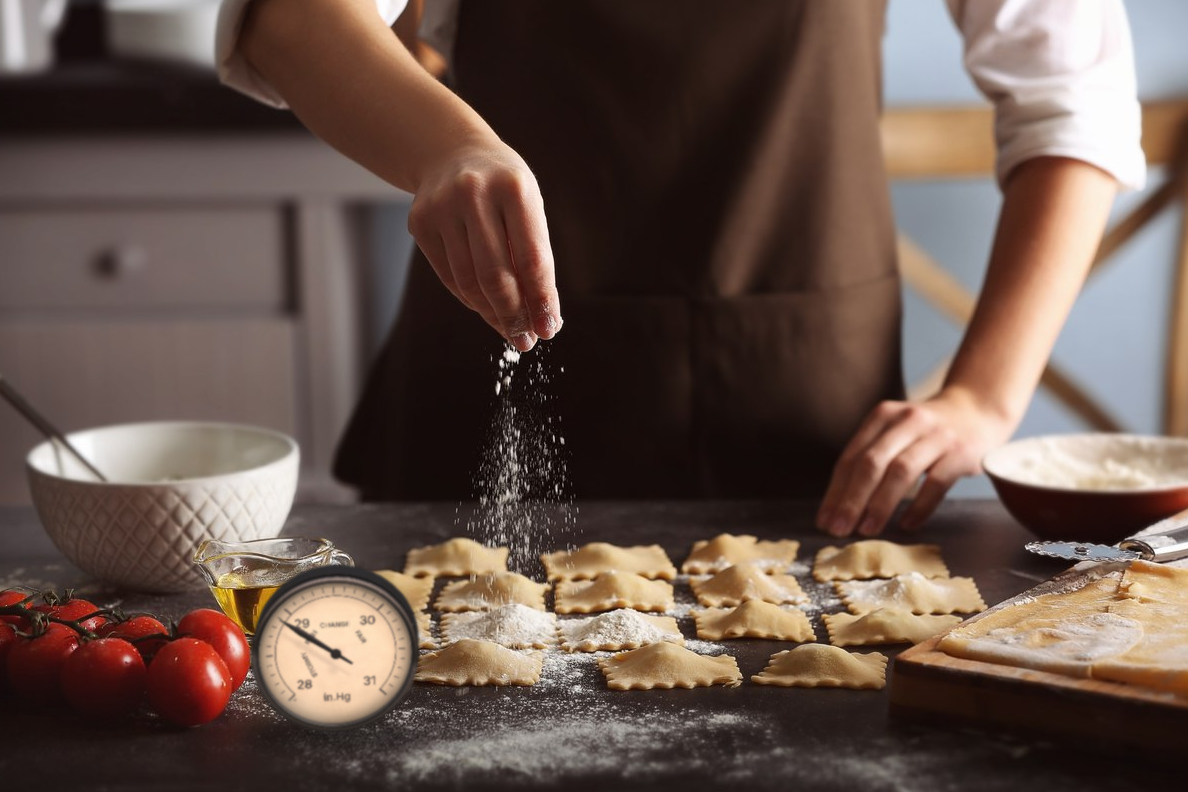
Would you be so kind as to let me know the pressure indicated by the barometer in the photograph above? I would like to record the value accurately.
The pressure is 28.9 inHg
